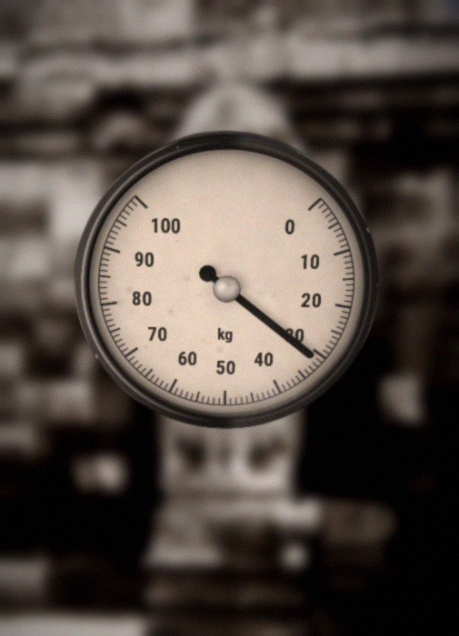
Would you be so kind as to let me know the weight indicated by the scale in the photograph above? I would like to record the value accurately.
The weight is 31 kg
